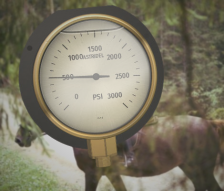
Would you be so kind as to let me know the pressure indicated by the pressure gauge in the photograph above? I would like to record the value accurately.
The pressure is 500 psi
